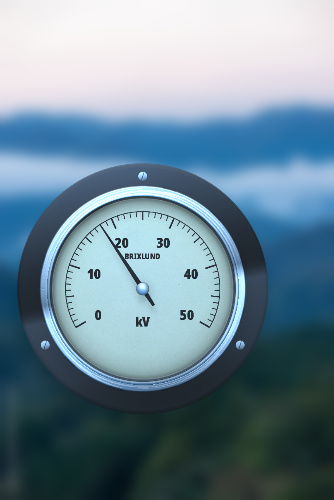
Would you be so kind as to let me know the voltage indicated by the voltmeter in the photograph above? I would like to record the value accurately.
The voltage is 18 kV
